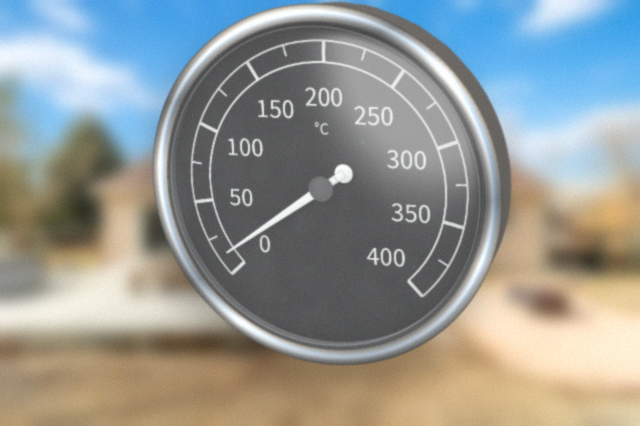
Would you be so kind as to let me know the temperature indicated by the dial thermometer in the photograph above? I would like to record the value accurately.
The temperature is 12.5 °C
